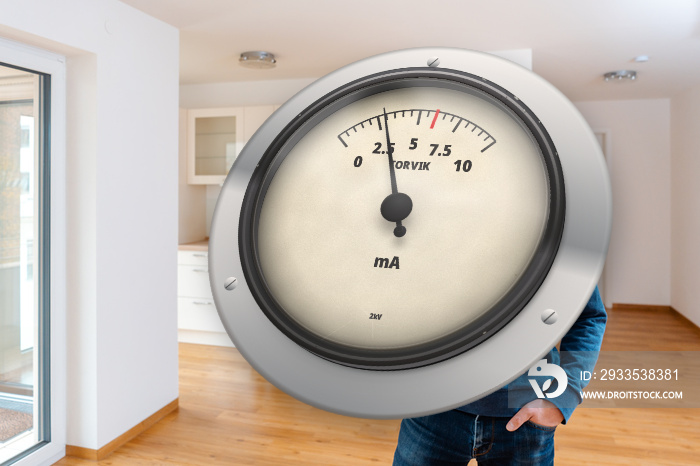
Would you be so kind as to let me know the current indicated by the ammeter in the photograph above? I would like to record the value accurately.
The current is 3 mA
